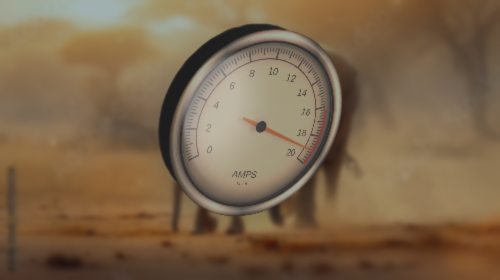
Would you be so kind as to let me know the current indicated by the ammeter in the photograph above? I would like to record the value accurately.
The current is 19 A
